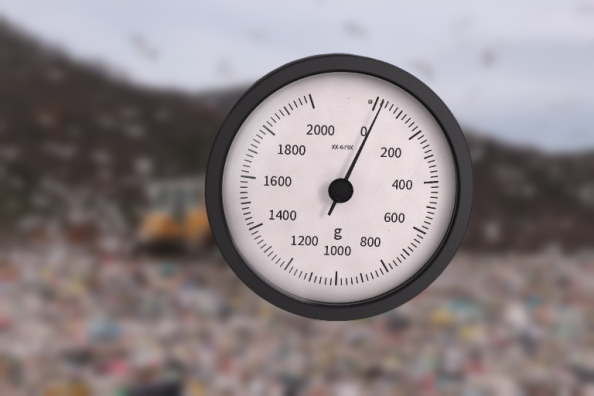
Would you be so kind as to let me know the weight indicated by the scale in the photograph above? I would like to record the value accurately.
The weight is 20 g
